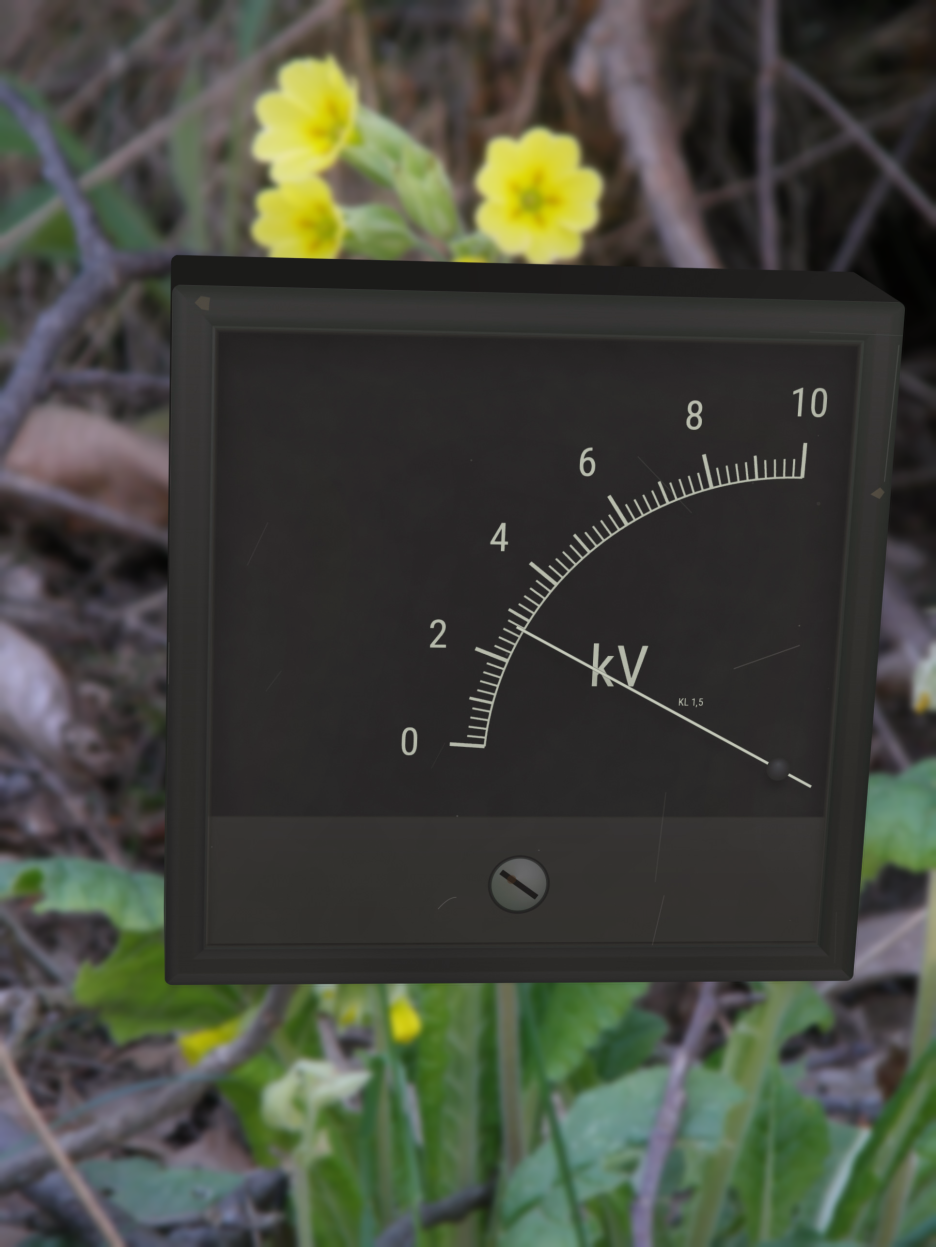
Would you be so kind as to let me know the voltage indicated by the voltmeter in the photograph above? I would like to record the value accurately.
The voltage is 2.8 kV
